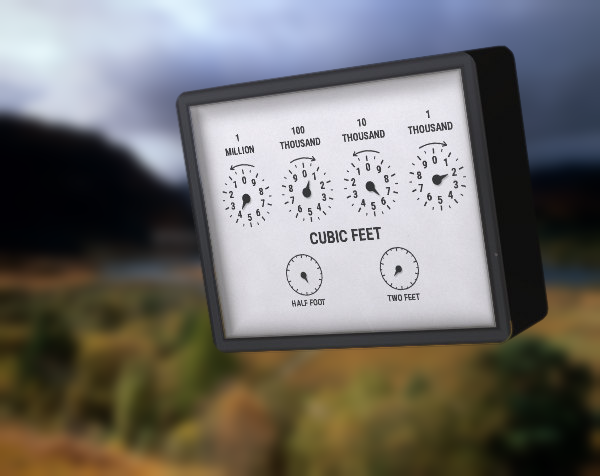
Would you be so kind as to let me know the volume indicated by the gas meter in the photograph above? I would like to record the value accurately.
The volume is 406200 ft³
